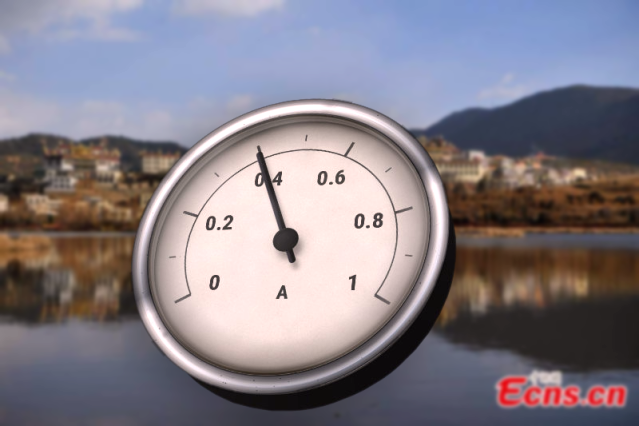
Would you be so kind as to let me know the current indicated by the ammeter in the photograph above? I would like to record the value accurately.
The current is 0.4 A
